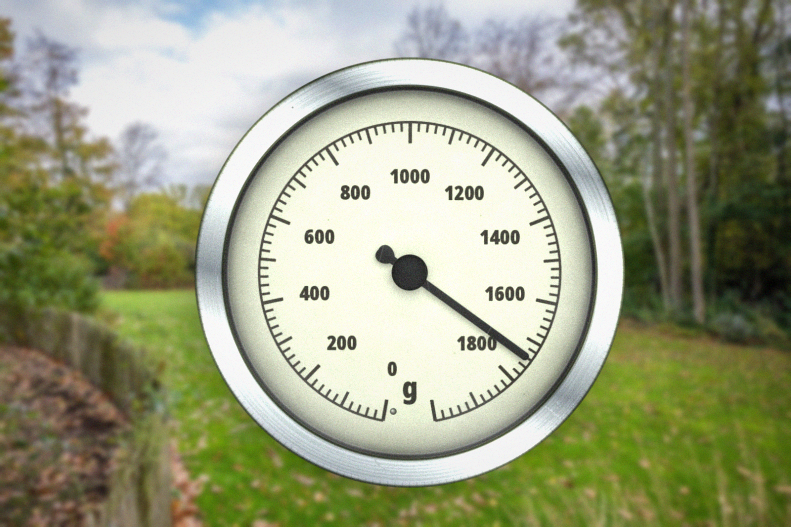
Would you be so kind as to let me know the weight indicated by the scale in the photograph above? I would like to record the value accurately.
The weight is 1740 g
